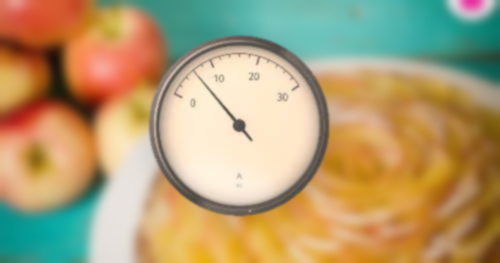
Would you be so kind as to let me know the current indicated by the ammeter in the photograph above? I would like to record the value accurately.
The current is 6 A
